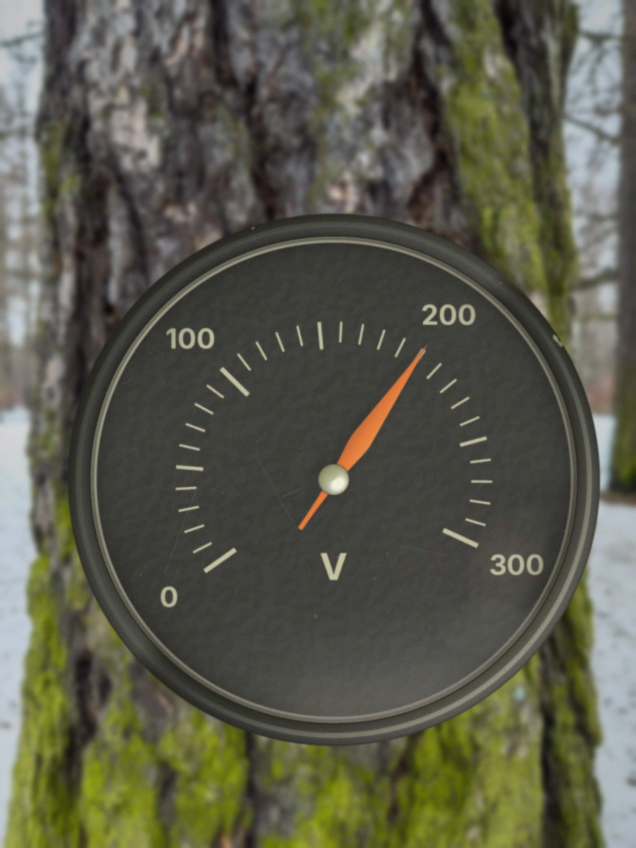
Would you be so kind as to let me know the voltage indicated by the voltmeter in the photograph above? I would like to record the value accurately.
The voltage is 200 V
